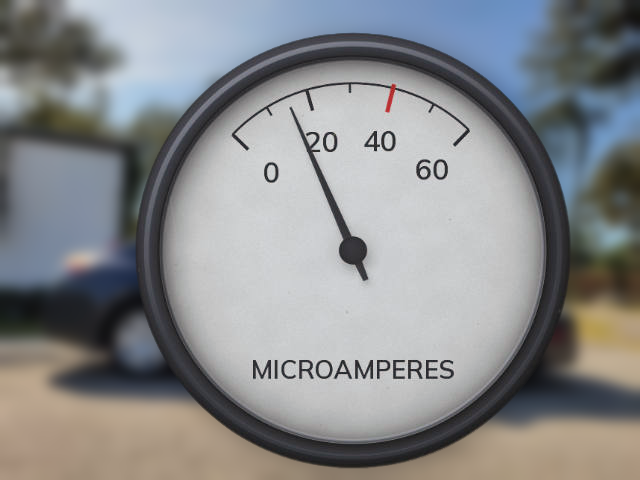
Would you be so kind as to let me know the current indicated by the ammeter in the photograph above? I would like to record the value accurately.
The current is 15 µA
